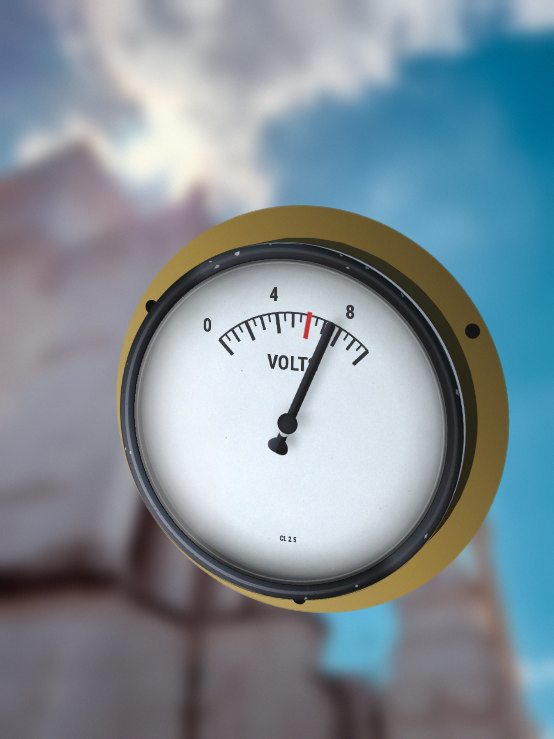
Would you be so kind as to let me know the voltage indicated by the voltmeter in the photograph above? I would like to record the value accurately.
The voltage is 7.5 V
